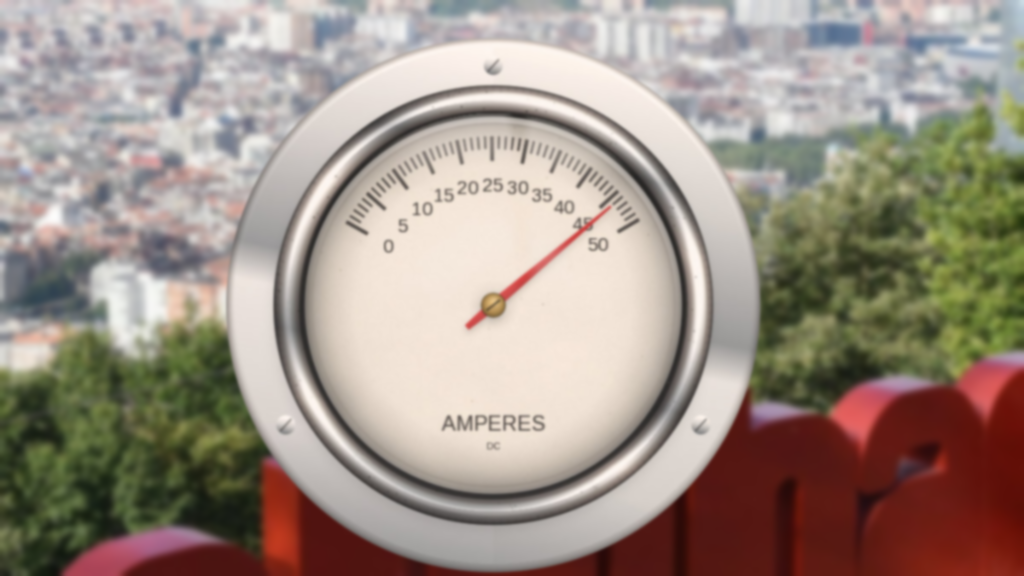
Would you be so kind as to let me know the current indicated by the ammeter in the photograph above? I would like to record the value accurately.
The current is 46 A
